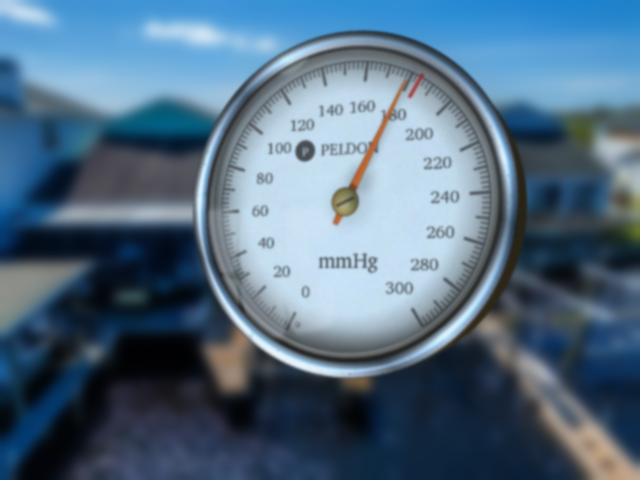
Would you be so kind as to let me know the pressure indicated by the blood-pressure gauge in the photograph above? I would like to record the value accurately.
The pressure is 180 mmHg
